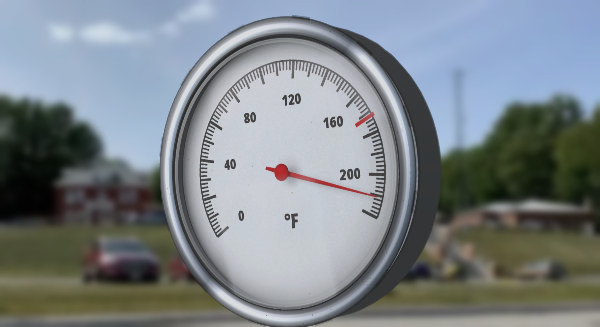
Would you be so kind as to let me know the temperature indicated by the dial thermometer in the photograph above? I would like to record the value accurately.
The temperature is 210 °F
